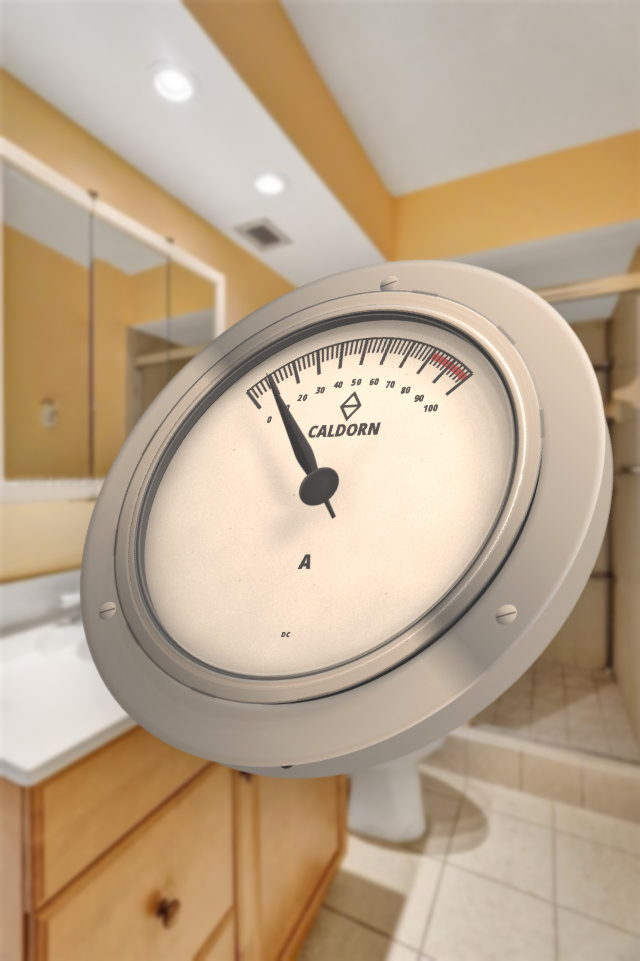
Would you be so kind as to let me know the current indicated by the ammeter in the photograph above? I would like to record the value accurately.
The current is 10 A
